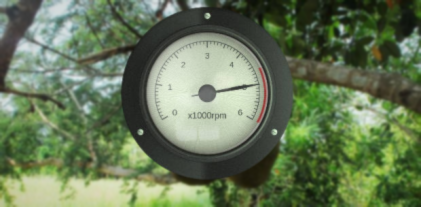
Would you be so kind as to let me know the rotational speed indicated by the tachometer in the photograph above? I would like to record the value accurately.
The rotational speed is 5000 rpm
